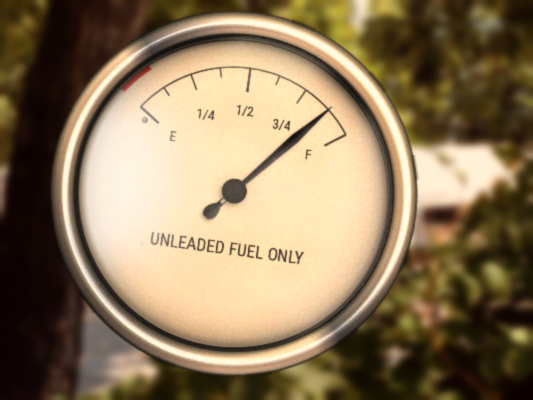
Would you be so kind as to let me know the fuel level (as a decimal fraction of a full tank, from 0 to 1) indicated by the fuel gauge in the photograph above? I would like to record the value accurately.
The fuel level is 0.875
